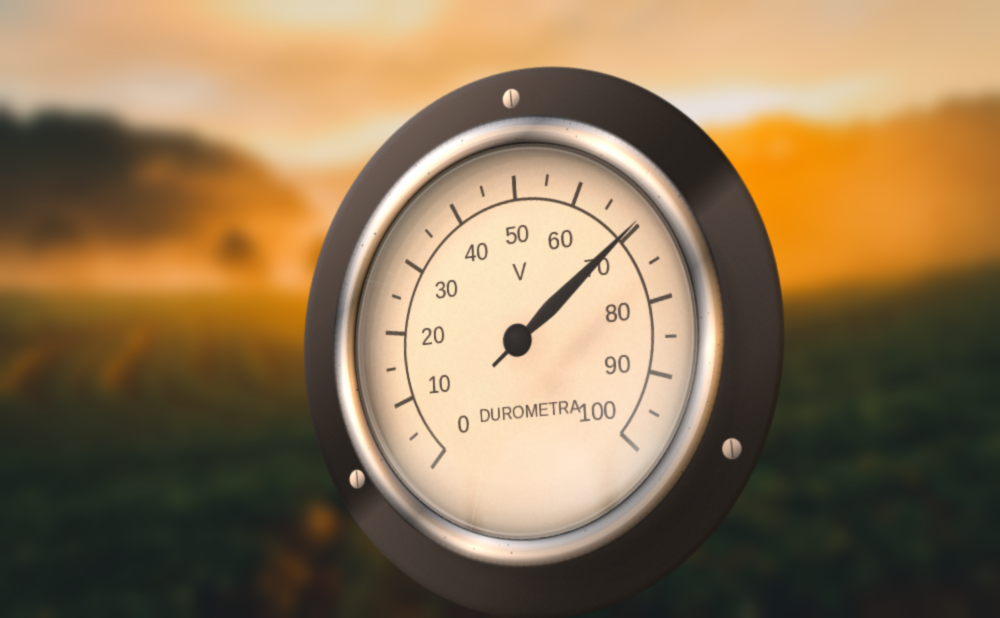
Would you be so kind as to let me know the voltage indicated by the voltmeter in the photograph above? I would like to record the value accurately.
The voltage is 70 V
